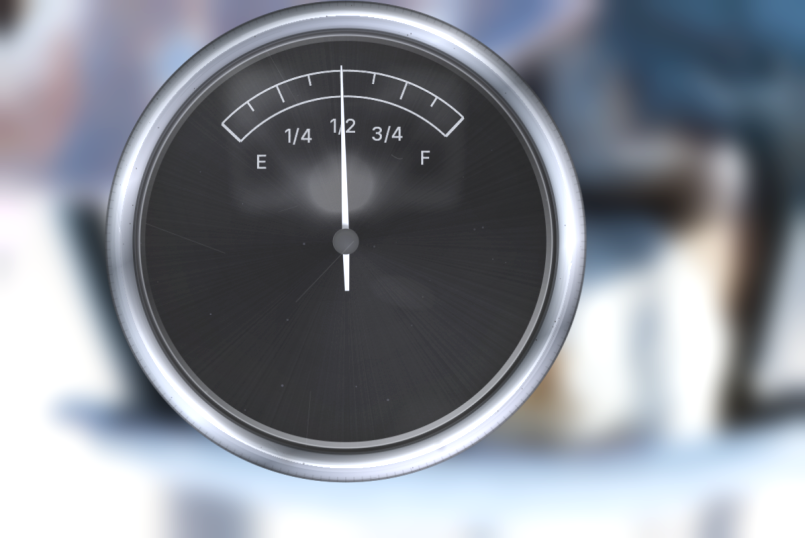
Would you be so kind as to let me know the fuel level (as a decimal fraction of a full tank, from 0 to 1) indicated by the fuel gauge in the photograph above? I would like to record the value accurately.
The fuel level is 0.5
